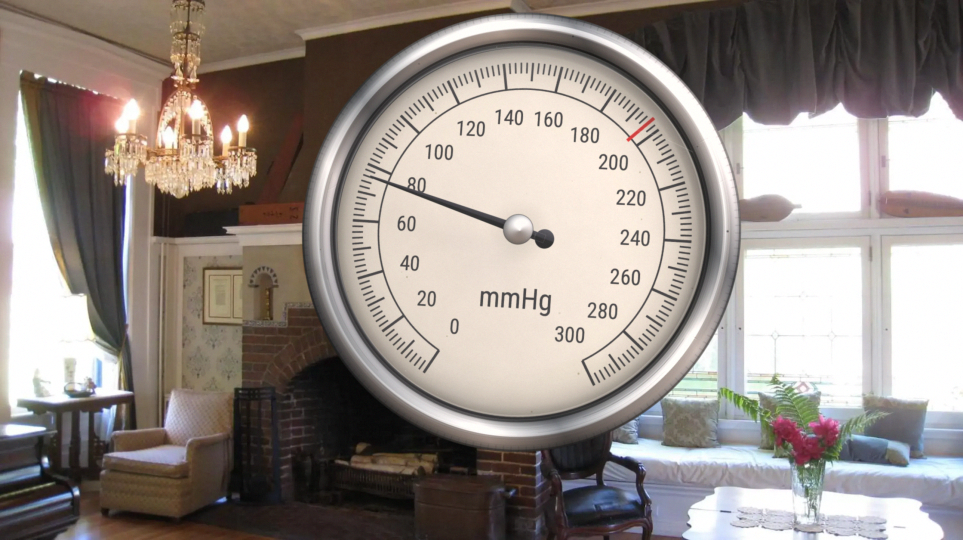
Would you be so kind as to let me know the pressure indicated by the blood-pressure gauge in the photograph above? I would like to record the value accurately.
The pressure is 76 mmHg
